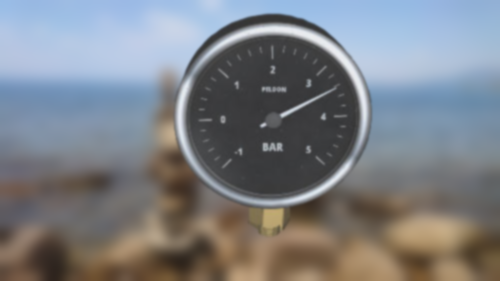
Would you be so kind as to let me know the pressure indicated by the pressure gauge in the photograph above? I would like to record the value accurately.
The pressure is 3.4 bar
